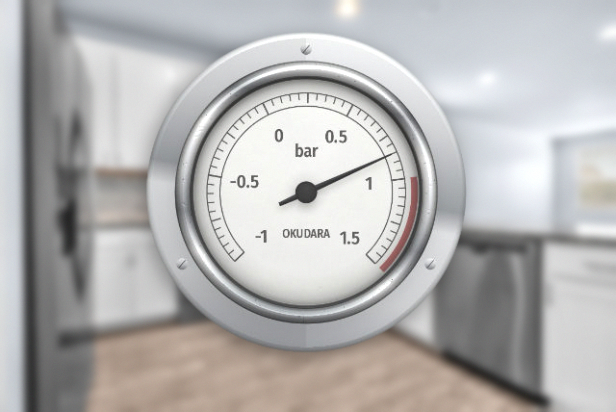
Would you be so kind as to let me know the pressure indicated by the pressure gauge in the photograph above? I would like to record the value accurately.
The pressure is 0.85 bar
